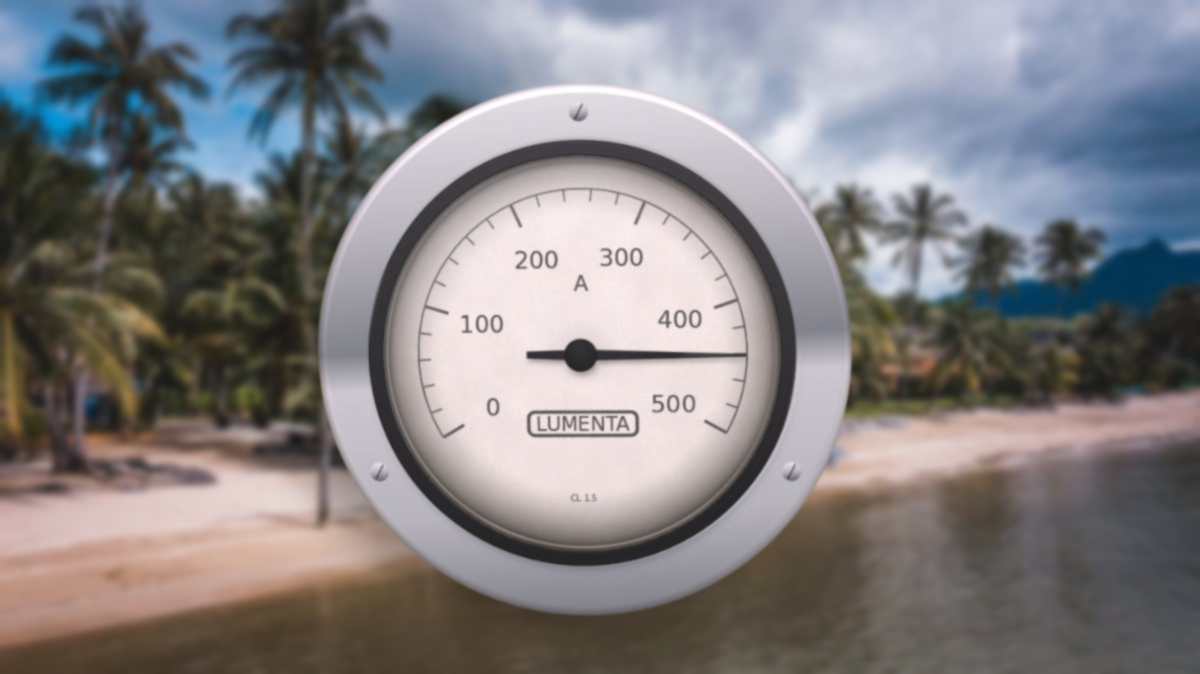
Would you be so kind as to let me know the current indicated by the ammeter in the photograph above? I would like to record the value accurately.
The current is 440 A
